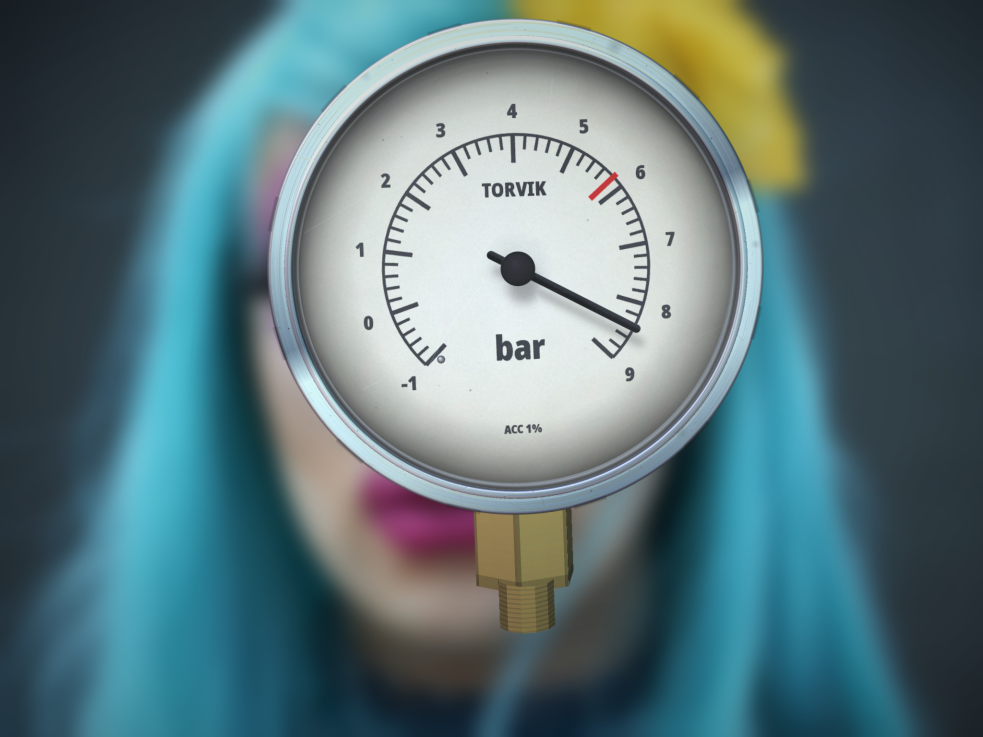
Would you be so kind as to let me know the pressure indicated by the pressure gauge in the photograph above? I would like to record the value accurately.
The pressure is 8.4 bar
